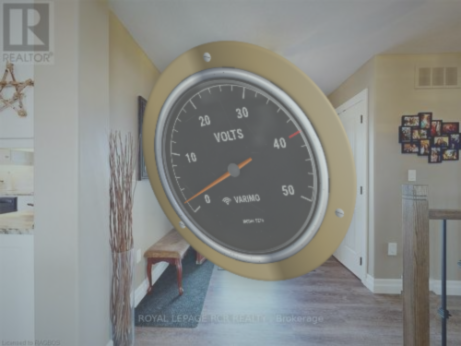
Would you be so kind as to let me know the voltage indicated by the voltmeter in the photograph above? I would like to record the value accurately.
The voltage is 2 V
